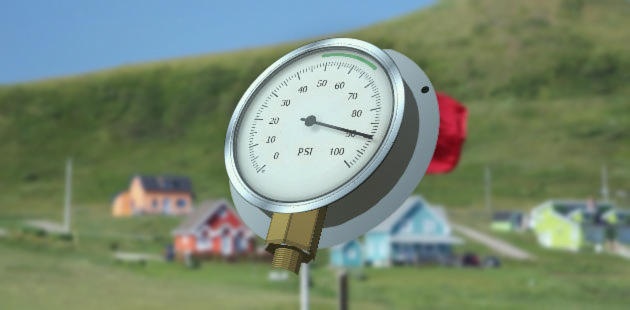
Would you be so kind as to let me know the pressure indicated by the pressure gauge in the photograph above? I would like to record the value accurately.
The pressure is 90 psi
